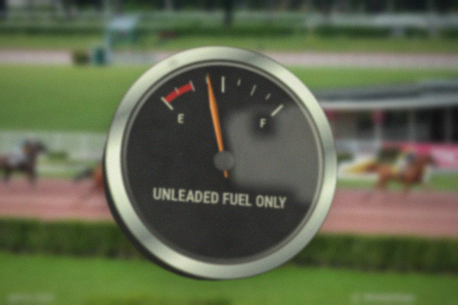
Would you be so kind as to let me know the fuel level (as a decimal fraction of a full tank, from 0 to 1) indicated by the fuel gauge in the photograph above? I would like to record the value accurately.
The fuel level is 0.375
